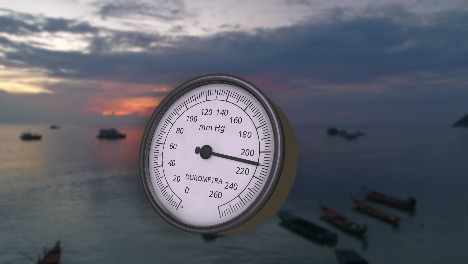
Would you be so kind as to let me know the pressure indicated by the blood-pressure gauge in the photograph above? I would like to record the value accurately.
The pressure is 210 mmHg
